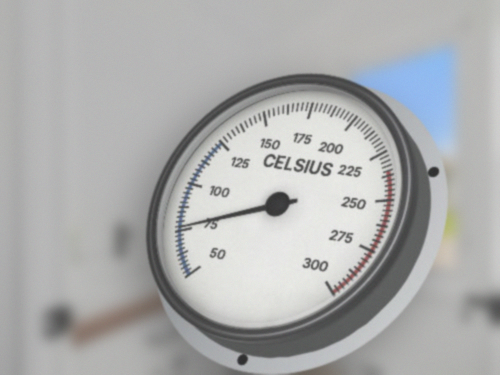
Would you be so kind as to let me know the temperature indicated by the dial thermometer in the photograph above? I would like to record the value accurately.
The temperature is 75 °C
